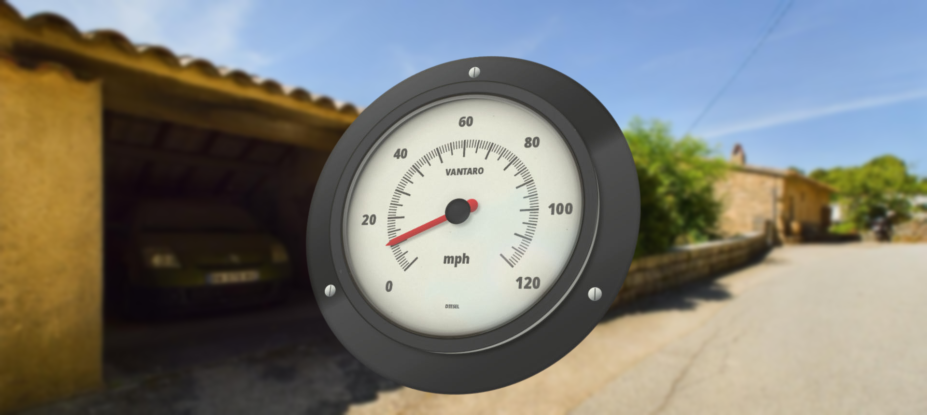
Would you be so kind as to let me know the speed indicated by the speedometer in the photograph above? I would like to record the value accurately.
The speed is 10 mph
